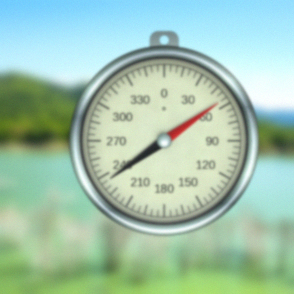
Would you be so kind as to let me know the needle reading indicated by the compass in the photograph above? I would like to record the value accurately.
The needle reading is 55 °
